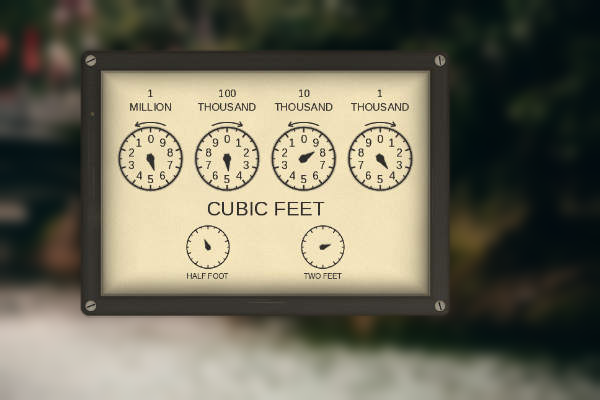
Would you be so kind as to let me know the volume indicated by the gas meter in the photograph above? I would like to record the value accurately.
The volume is 548400 ft³
